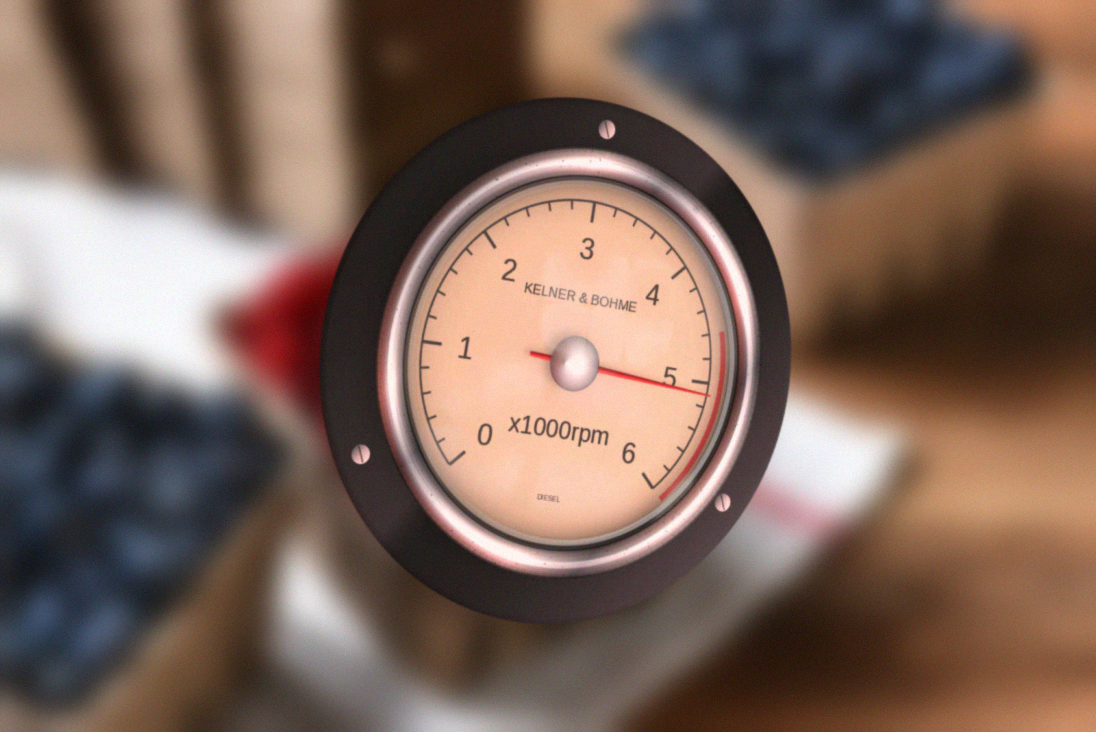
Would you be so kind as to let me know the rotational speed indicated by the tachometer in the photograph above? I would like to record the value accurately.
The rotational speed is 5100 rpm
